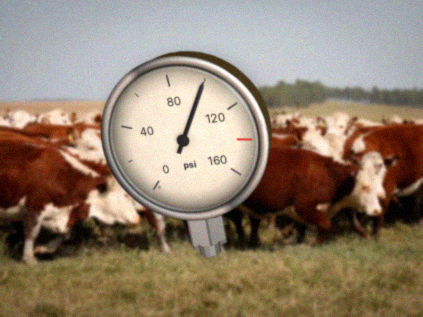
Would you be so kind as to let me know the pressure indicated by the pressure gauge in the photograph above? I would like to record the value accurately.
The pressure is 100 psi
